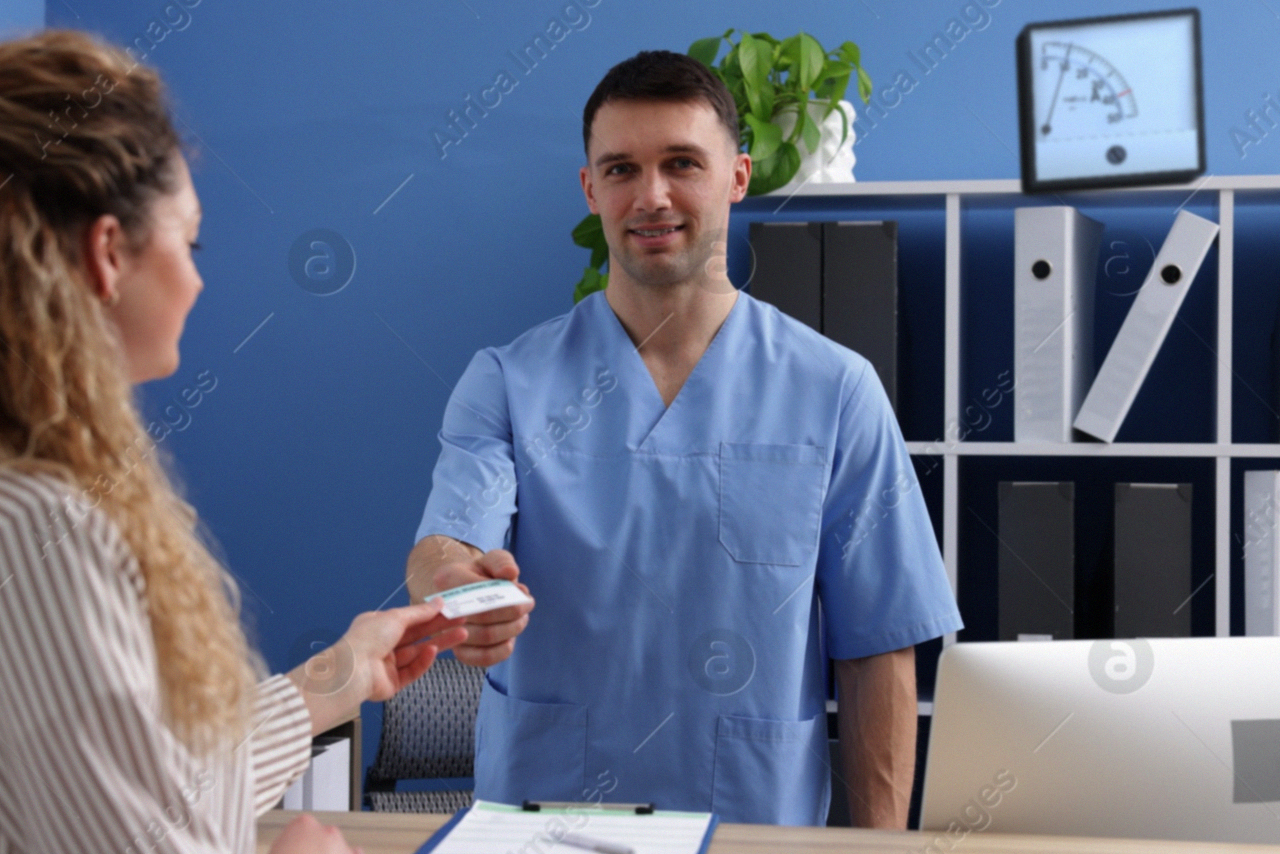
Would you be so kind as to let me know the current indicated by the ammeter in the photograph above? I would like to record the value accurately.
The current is 10 A
